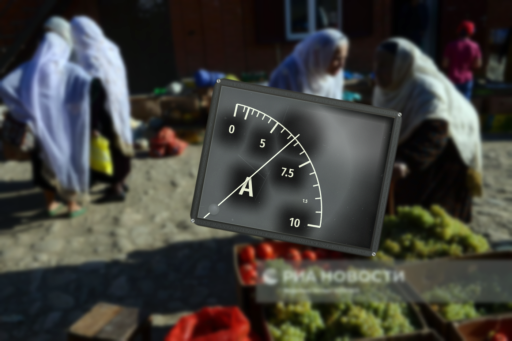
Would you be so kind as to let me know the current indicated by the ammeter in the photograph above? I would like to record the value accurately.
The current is 6.25 A
